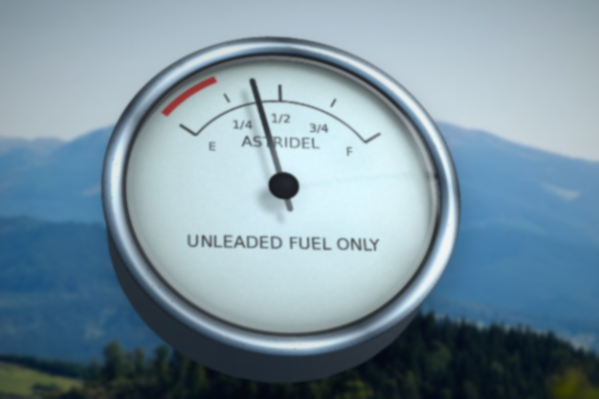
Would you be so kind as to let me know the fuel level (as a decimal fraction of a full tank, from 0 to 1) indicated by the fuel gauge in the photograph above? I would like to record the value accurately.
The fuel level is 0.375
